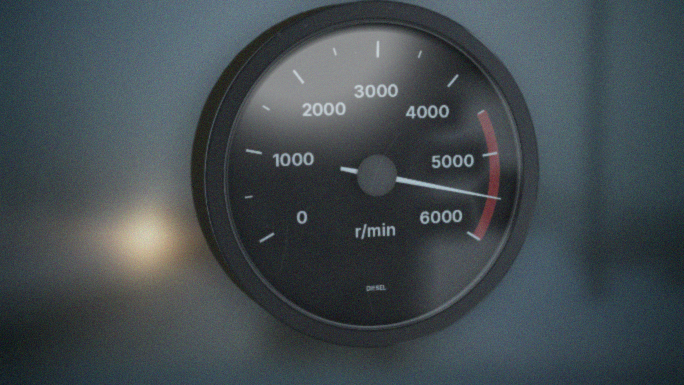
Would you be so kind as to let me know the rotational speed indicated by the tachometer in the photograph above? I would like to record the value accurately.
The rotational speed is 5500 rpm
